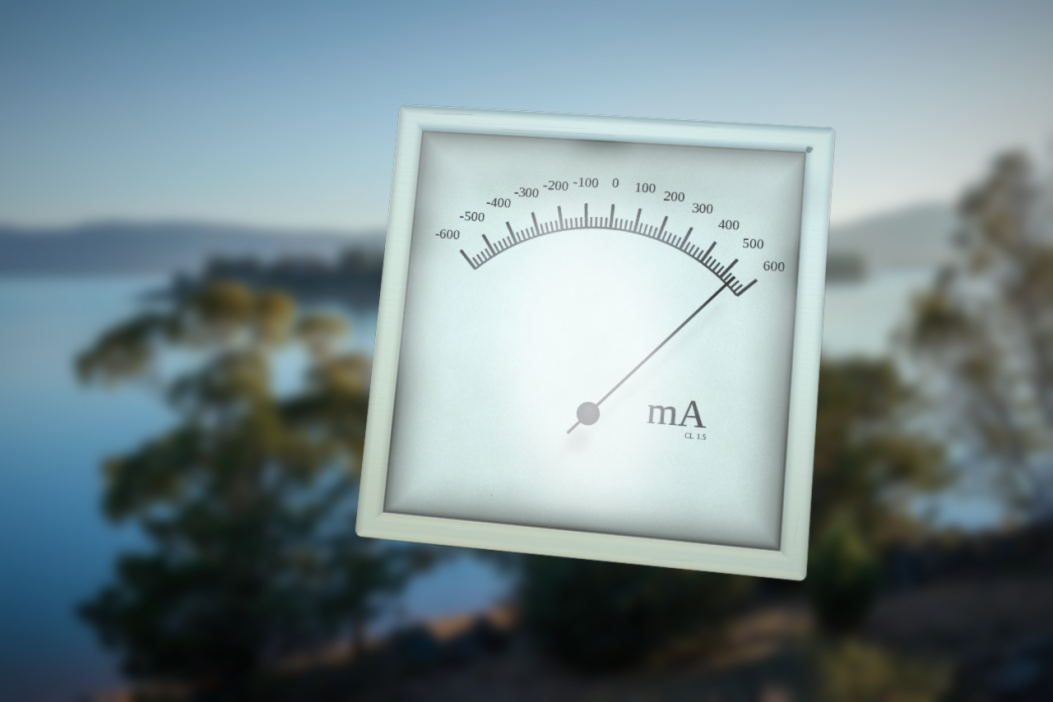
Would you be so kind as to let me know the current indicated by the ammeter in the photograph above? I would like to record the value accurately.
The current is 540 mA
